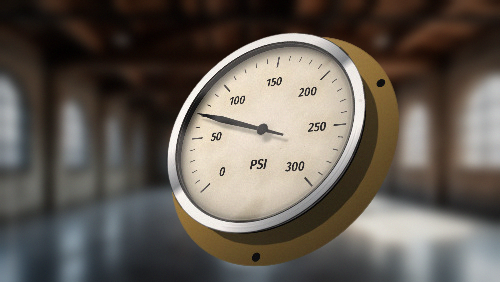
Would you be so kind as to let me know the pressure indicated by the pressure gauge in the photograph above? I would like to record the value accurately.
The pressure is 70 psi
